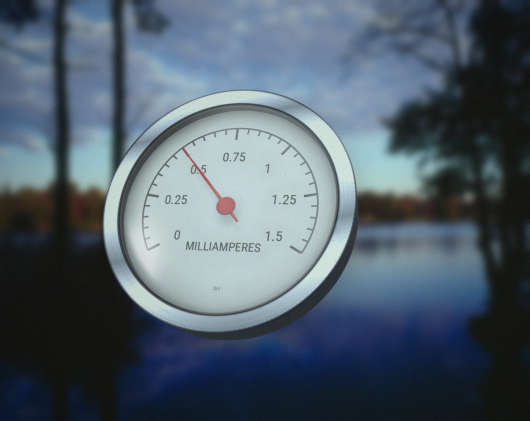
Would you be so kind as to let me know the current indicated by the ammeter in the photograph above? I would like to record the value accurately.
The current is 0.5 mA
